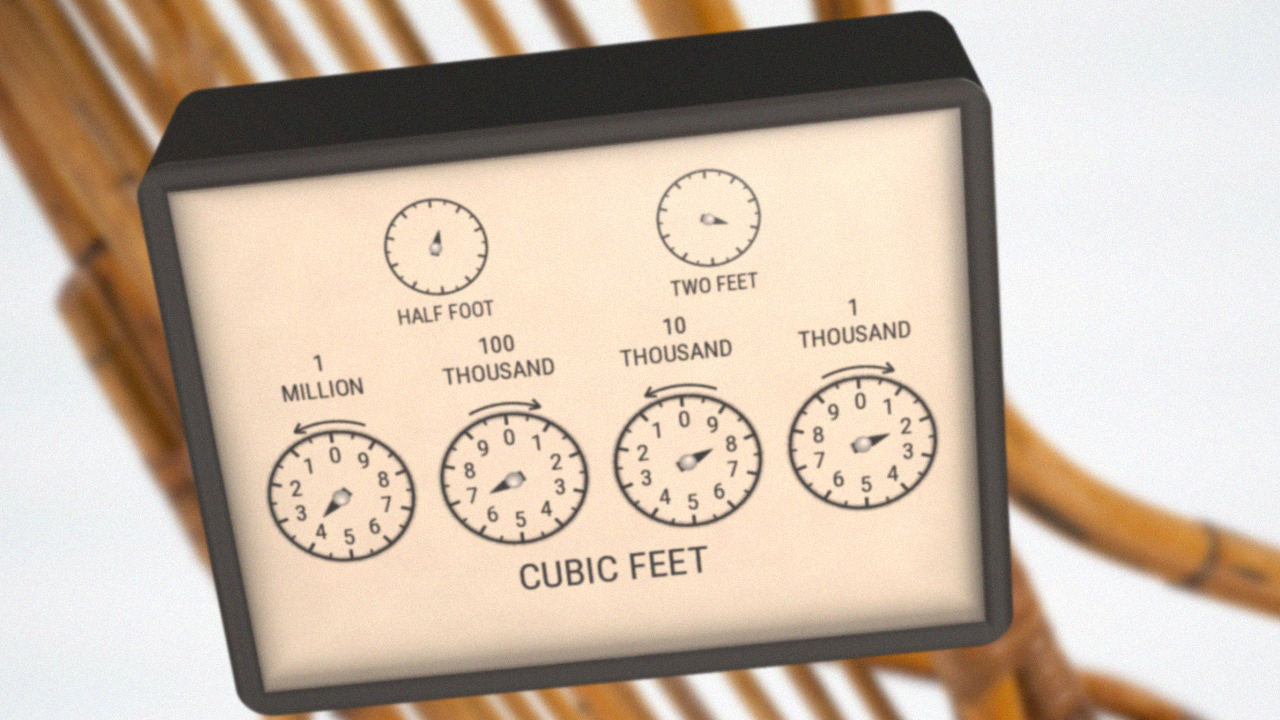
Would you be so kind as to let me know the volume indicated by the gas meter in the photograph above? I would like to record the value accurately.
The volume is 368200 ft³
